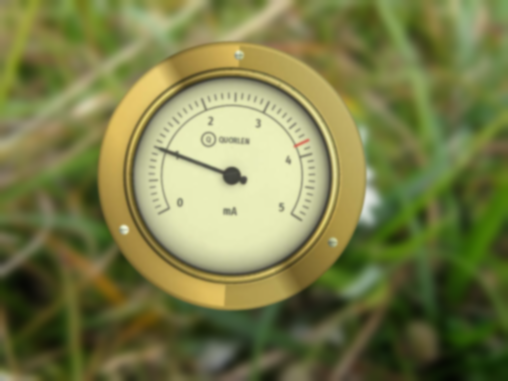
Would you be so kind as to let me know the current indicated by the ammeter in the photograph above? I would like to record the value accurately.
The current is 1 mA
